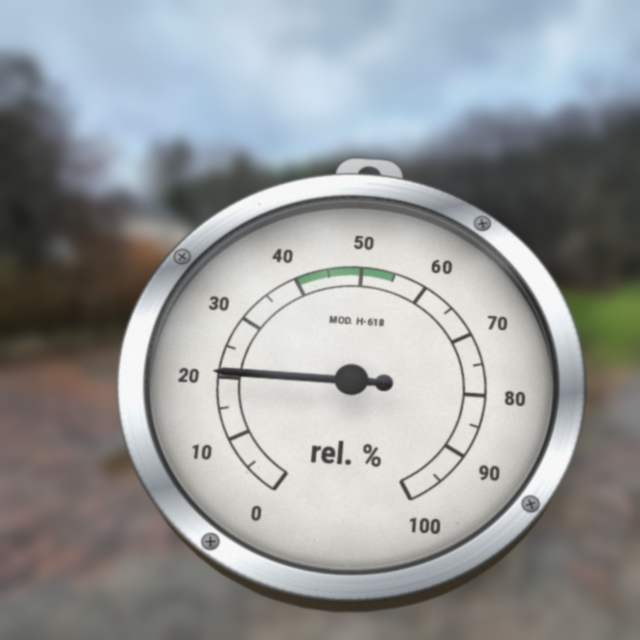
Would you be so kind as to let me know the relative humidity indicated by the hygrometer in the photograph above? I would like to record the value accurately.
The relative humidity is 20 %
